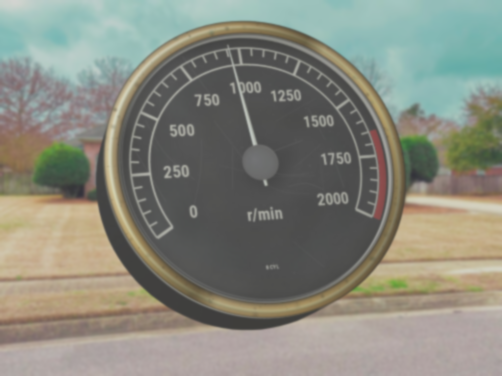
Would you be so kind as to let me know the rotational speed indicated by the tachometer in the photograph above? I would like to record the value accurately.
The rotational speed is 950 rpm
